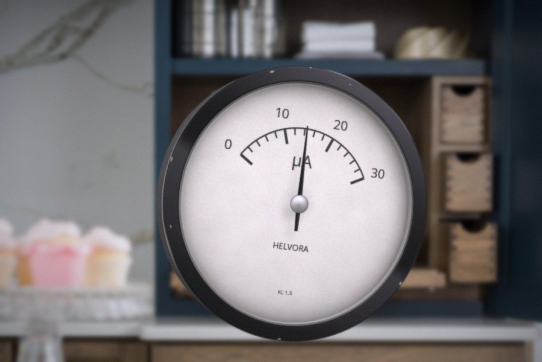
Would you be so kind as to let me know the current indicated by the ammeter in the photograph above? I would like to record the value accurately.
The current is 14 µA
